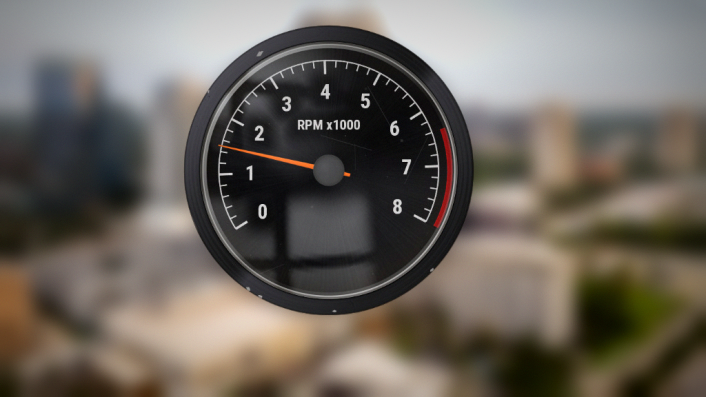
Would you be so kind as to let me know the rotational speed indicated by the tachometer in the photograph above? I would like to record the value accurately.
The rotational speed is 1500 rpm
